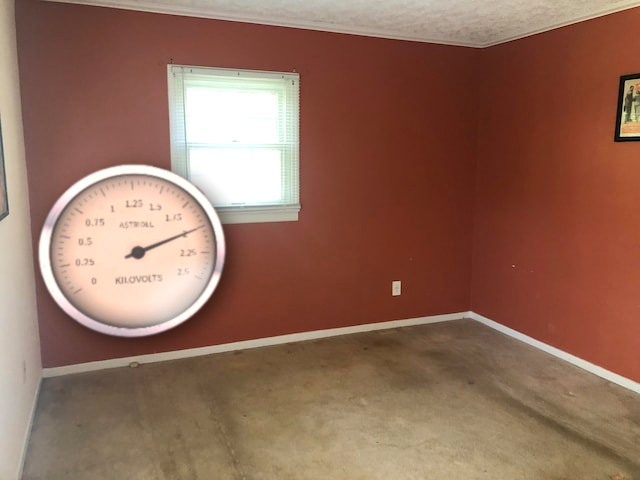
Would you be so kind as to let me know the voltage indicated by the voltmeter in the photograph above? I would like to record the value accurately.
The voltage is 2 kV
